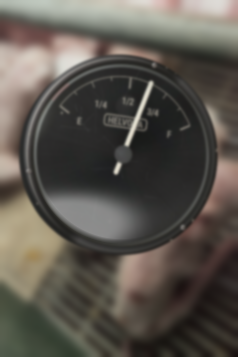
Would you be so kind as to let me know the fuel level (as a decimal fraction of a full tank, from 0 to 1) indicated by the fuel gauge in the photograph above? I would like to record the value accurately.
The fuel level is 0.625
